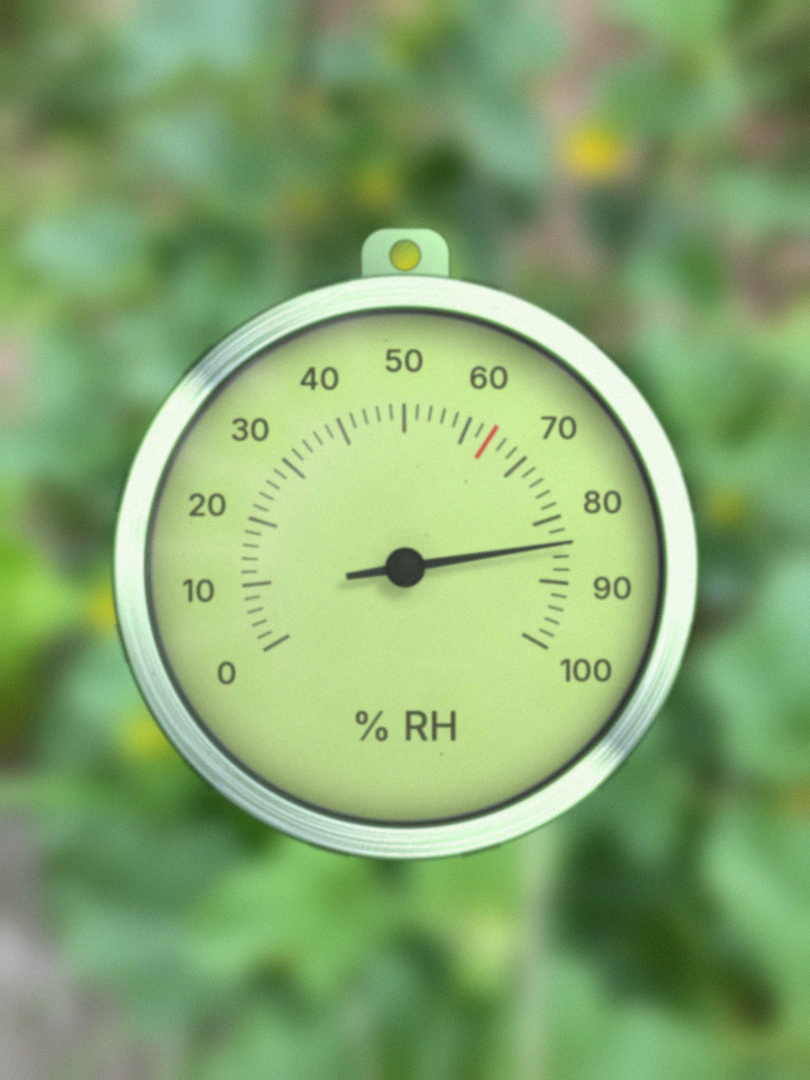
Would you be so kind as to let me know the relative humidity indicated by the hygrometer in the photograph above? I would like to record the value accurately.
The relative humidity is 84 %
